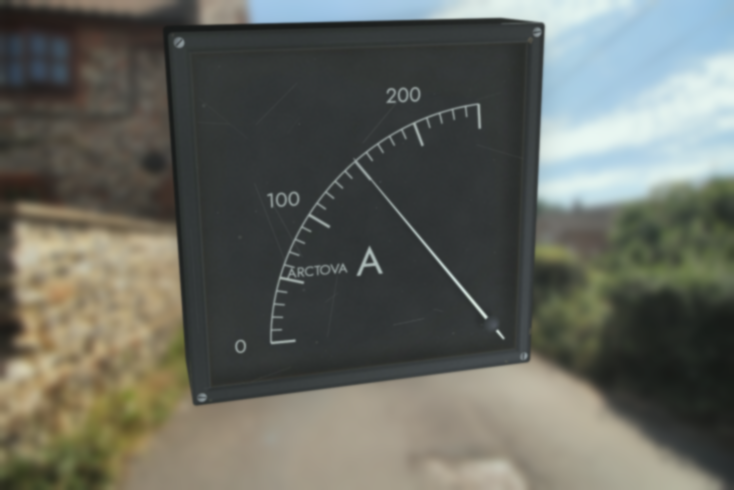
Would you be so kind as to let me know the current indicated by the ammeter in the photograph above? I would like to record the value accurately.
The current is 150 A
